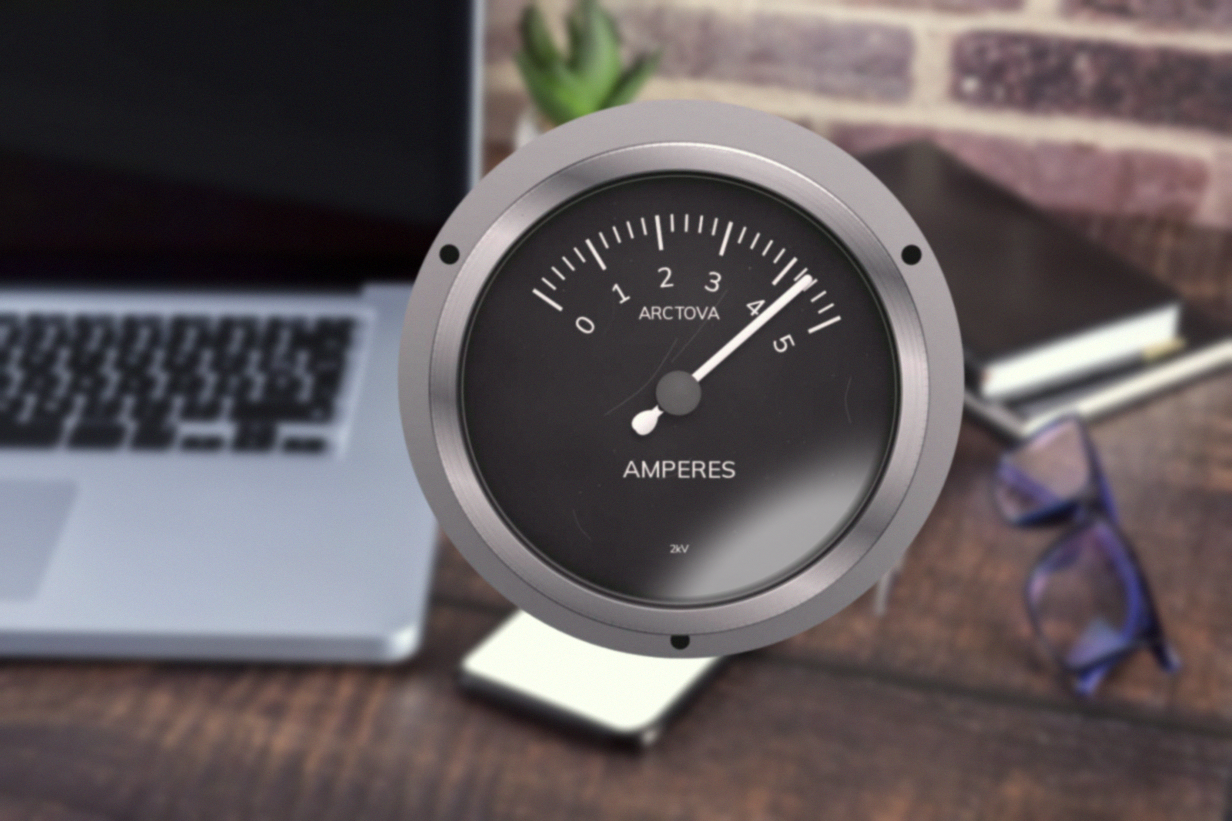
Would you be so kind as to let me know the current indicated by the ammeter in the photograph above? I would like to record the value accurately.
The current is 4.3 A
